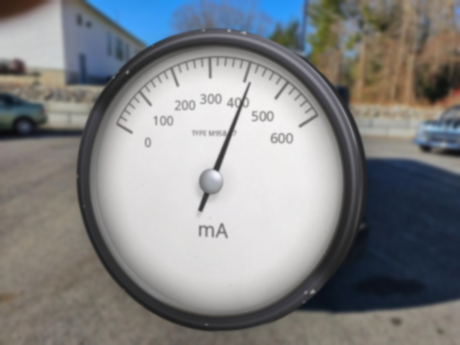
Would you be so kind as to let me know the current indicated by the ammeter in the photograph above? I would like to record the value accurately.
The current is 420 mA
